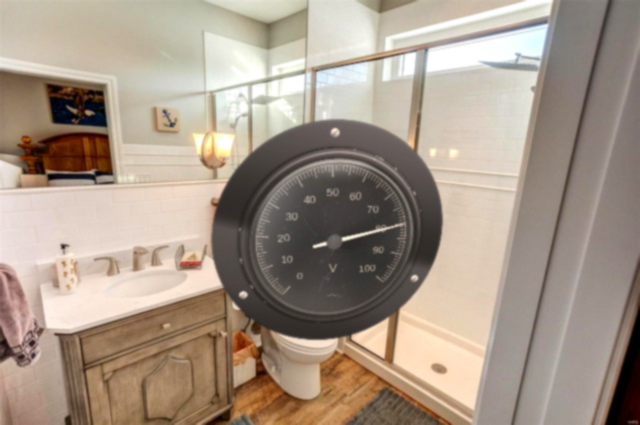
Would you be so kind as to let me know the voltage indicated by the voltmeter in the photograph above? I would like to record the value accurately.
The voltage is 80 V
